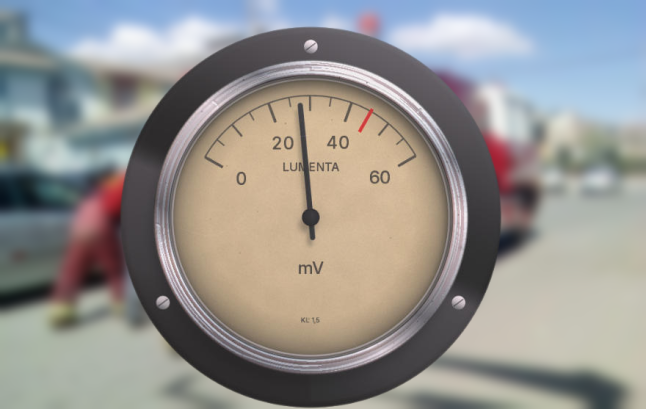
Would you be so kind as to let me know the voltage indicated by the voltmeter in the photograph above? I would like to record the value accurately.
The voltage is 27.5 mV
